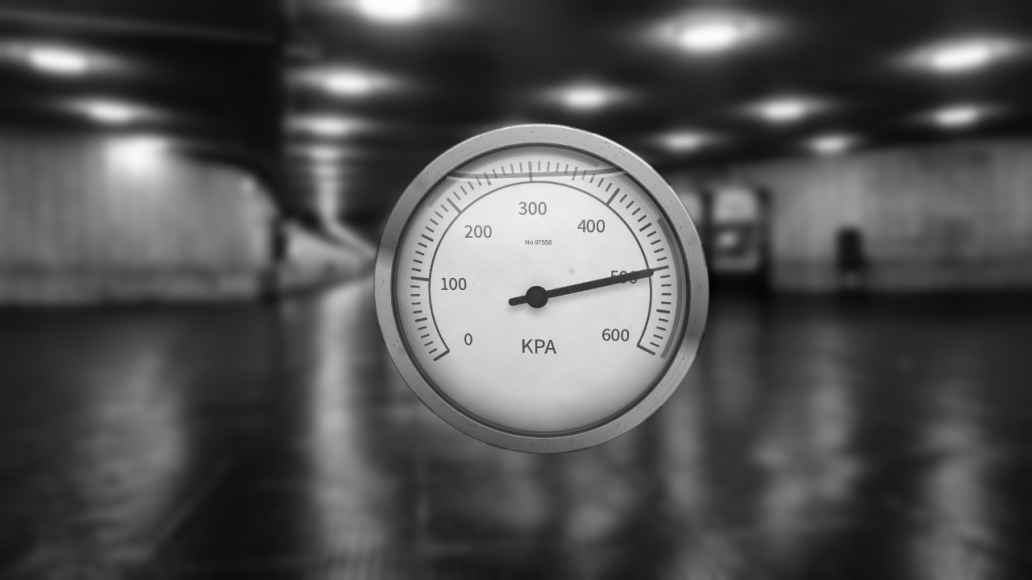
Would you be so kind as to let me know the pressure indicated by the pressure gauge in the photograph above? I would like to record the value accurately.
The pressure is 500 kPa
